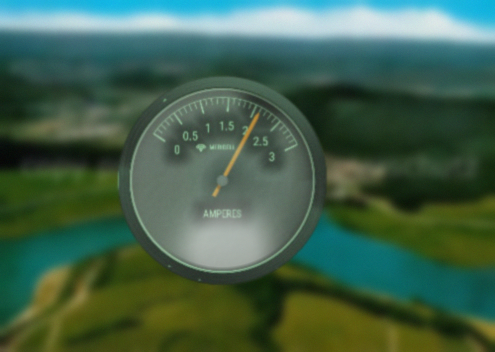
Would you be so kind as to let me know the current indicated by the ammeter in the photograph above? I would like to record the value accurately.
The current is 2.1 A
